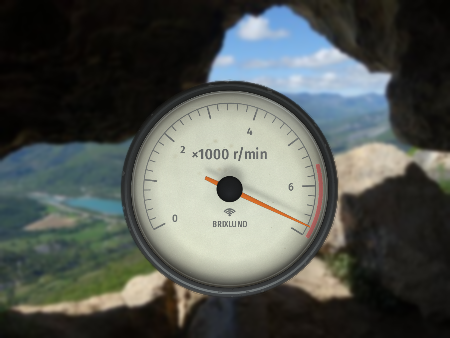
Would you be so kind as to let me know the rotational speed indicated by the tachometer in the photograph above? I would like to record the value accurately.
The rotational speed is 6800 rpm
